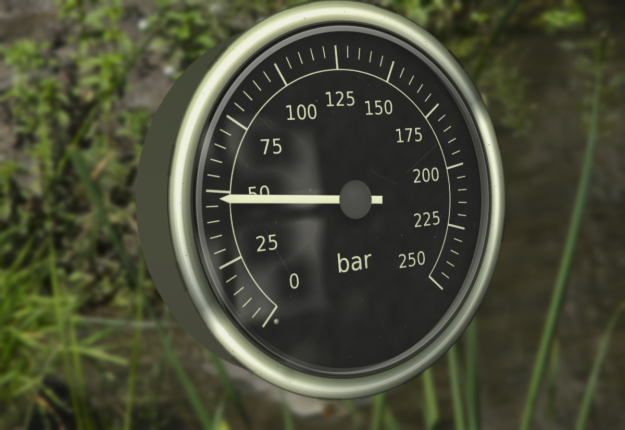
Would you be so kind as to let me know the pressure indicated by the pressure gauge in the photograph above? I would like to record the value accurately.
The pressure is 47.5 bar
